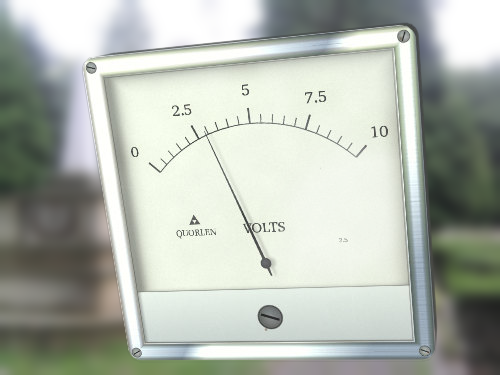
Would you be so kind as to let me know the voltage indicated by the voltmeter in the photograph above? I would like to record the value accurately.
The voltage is 3 V
